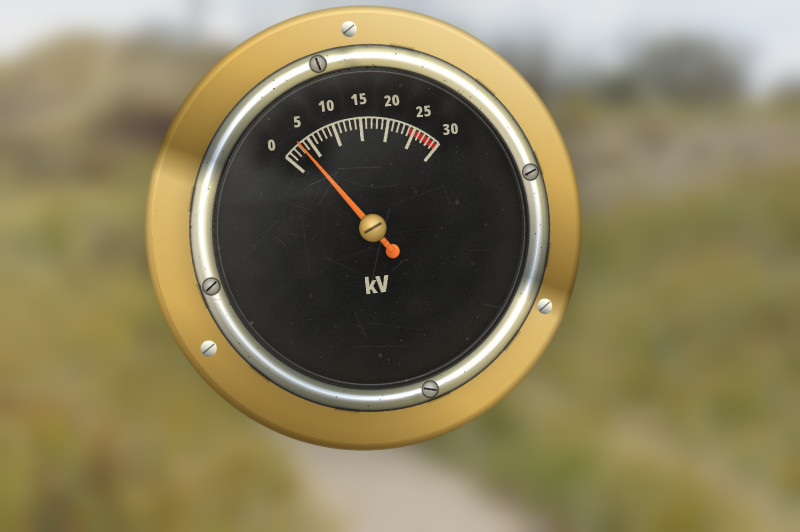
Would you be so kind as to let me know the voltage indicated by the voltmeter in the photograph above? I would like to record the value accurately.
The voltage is 3 kV
